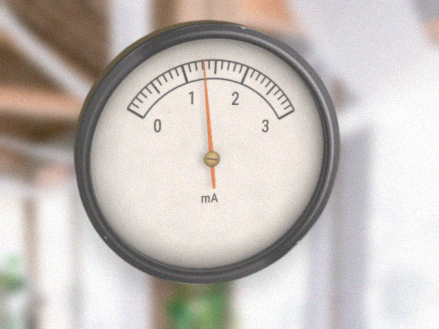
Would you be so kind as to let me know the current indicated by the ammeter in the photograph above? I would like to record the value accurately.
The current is 1.3 mA
